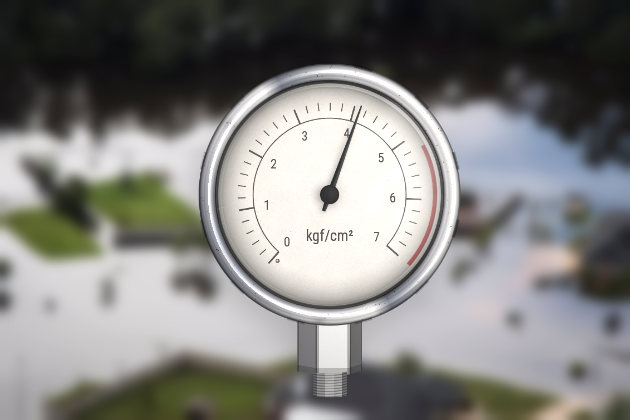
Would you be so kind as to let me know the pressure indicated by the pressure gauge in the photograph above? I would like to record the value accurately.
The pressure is 4.1 kg/cm²
